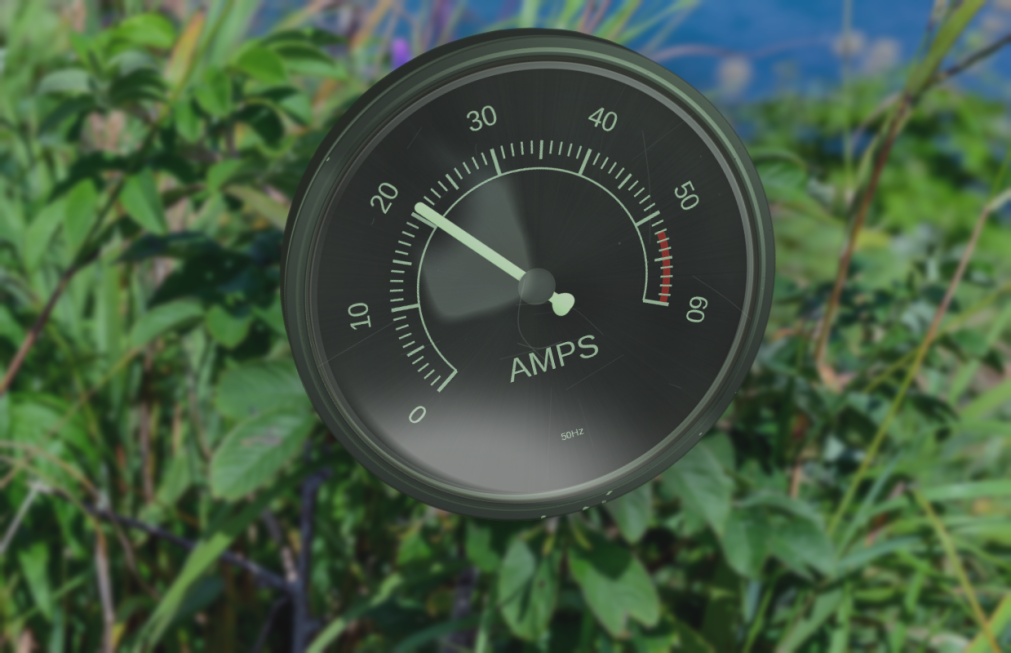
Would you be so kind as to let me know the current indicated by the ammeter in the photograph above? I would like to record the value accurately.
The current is 21 A
